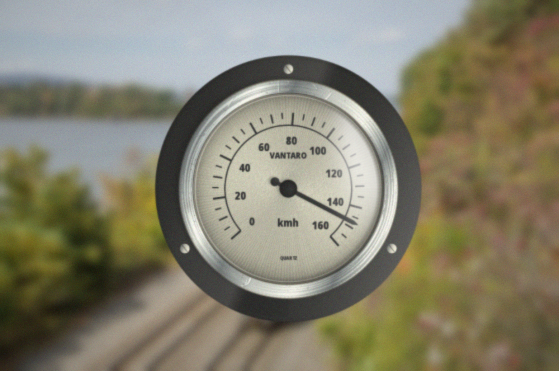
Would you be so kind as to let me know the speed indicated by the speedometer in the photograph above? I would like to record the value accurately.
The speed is 147.5 km/h
